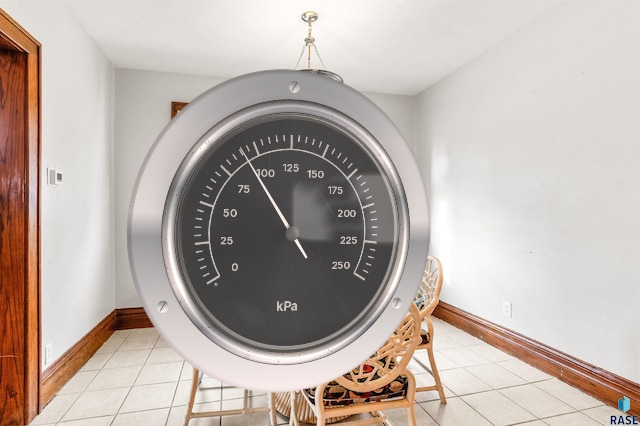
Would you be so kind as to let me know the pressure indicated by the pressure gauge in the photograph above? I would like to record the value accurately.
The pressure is 90 kPa
